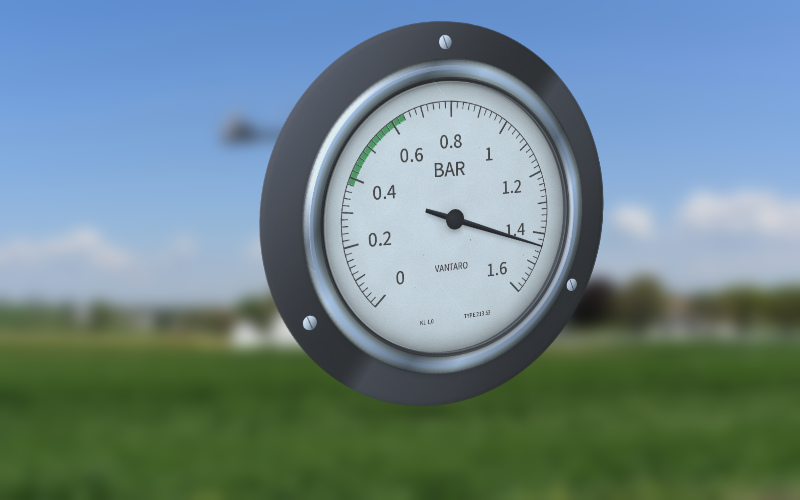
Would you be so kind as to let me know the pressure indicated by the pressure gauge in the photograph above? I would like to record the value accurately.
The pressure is 1.44 bar
